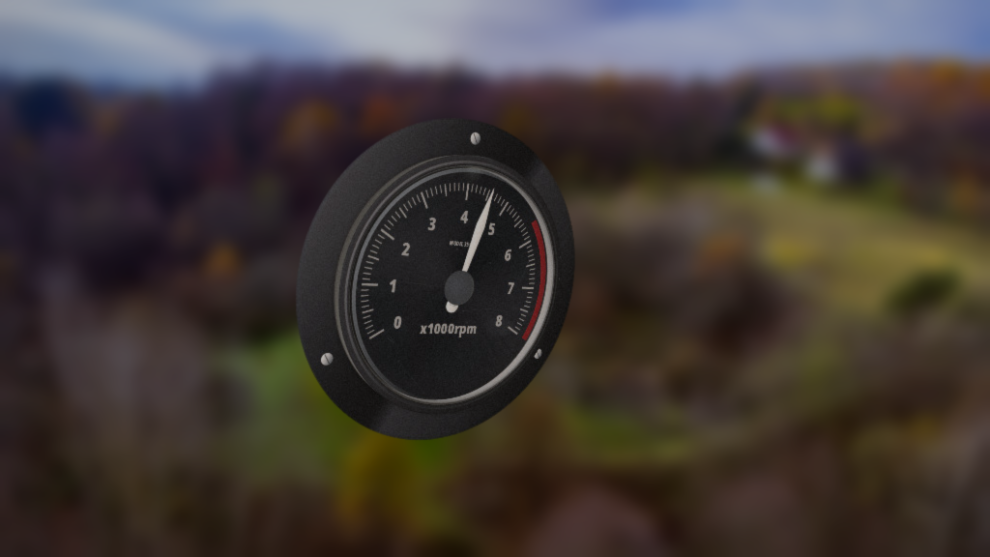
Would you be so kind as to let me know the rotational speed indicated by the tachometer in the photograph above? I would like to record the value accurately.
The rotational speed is 4500 rpm
